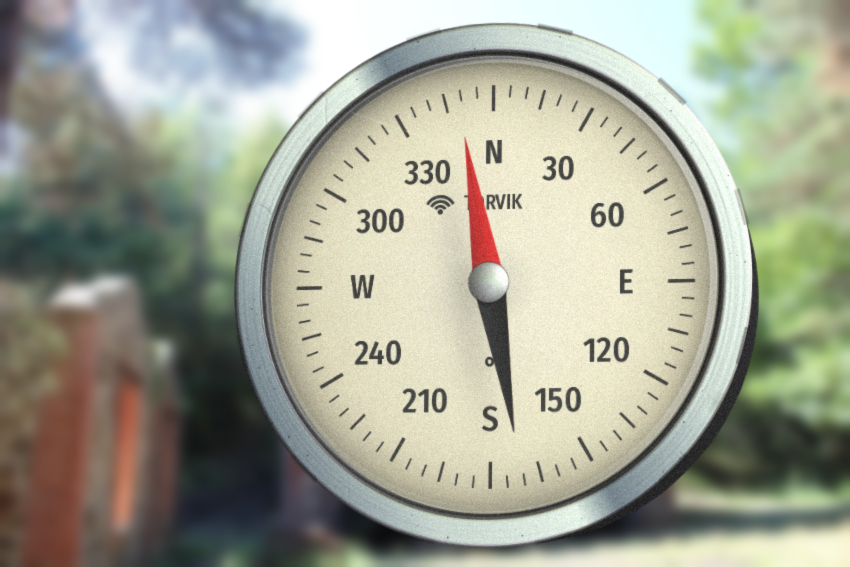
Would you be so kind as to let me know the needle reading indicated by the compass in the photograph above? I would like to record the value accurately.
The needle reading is 350 °
